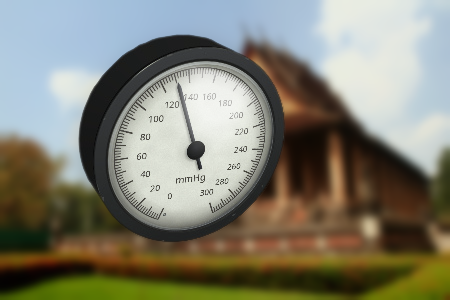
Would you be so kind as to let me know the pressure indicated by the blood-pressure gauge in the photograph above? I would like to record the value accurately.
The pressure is 130 mmHg
